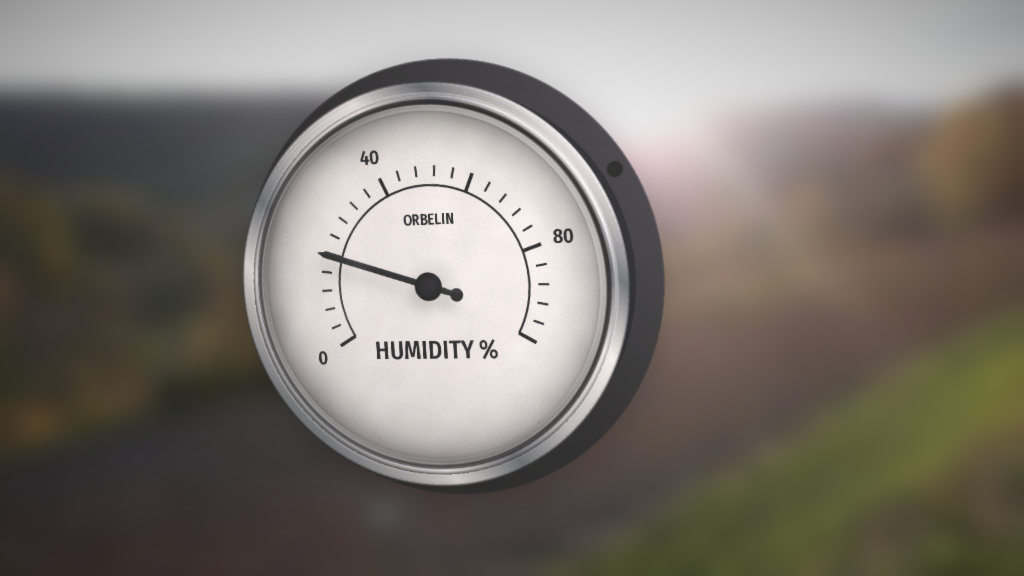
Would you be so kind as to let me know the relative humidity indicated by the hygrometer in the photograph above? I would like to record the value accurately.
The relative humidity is 20 %
